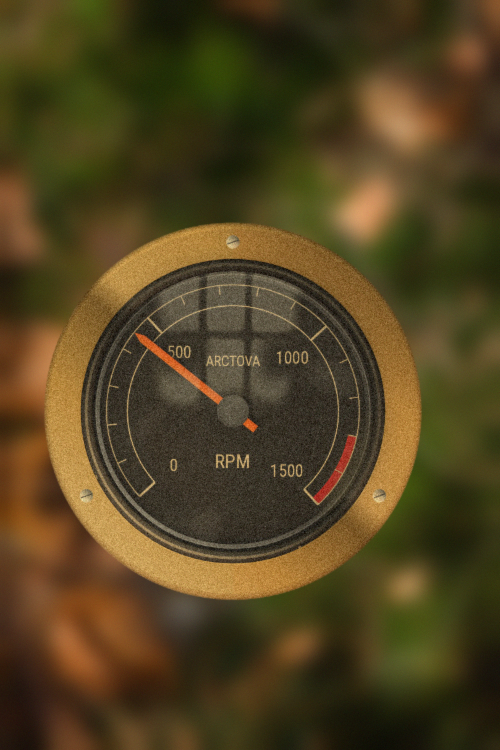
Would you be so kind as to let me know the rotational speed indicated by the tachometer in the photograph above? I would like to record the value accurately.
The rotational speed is 450 rpm
